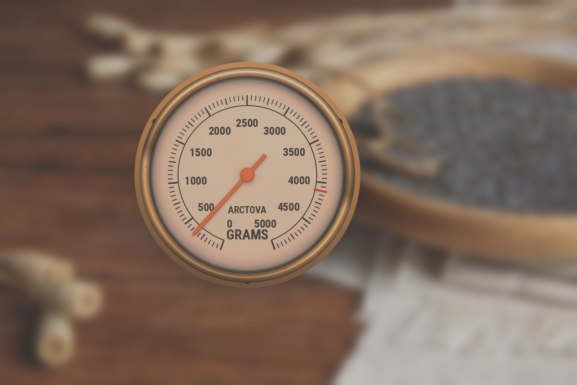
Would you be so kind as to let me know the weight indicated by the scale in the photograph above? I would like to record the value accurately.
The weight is 350 g
